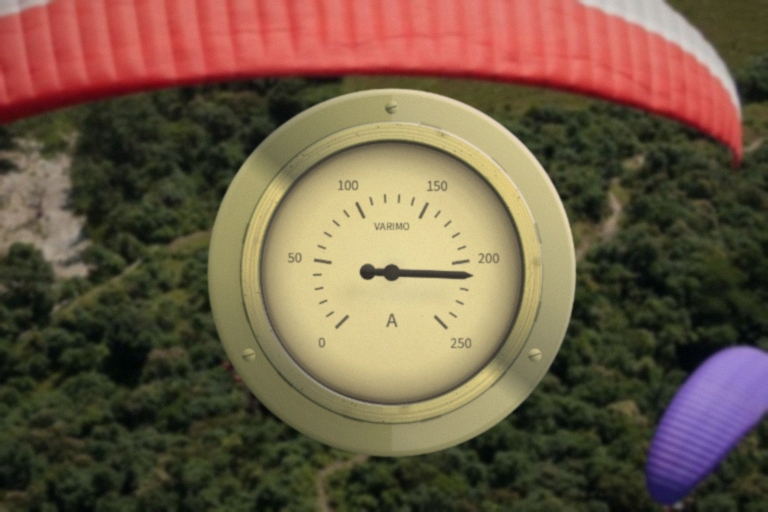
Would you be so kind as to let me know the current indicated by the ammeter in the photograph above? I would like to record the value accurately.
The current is 210 A
